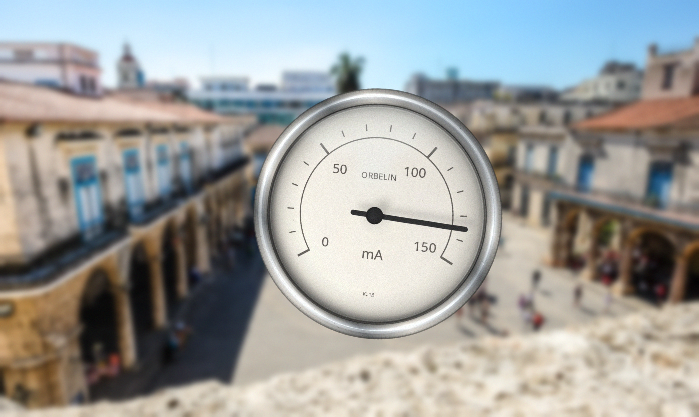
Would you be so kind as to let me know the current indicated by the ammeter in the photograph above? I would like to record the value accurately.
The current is 135 mA
